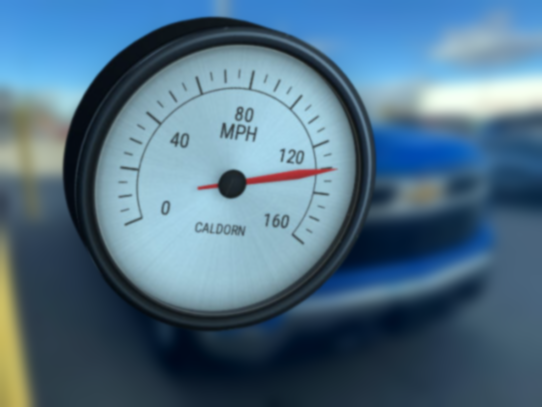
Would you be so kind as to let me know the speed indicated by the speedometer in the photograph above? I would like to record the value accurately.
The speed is 130 mph
